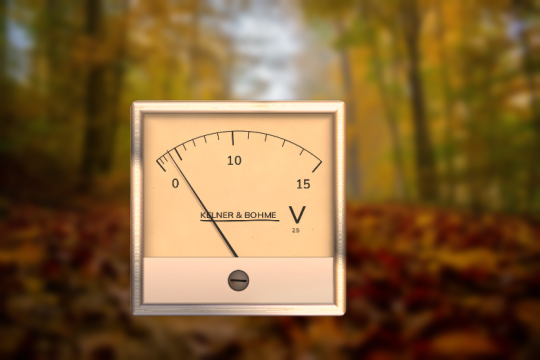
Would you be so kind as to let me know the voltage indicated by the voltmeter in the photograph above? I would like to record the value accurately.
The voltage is 4 V
